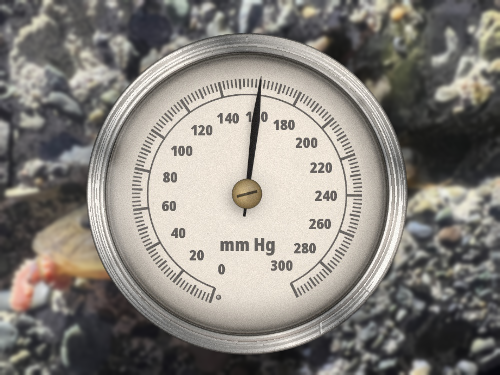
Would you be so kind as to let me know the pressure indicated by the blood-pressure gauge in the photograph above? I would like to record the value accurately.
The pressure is 160 mmHg
